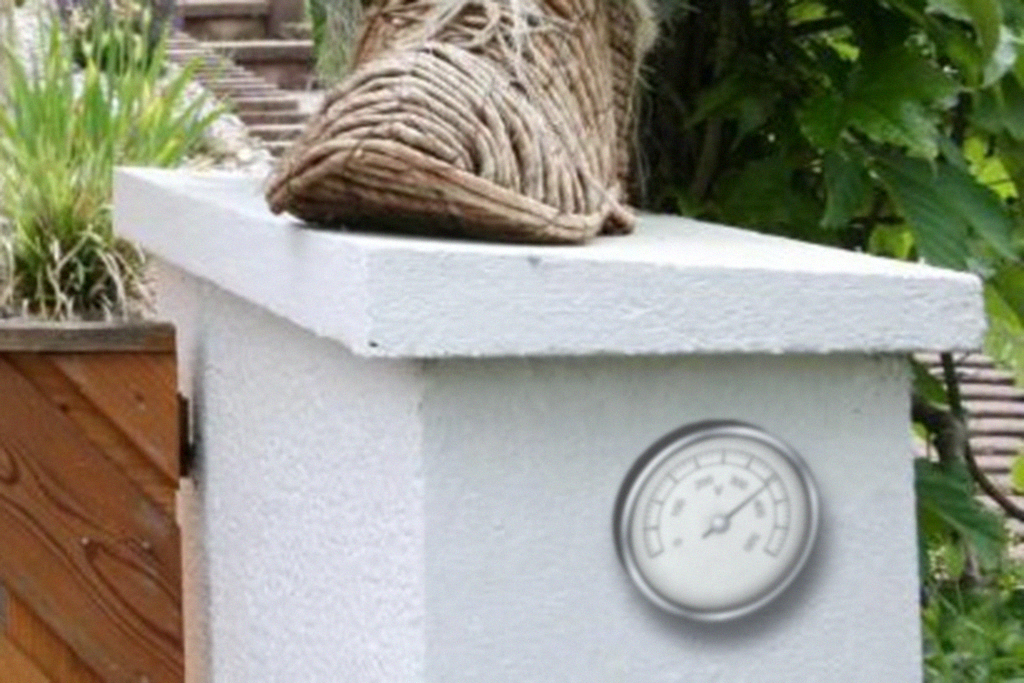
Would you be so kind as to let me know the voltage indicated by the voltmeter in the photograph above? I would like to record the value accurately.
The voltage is 350 V
